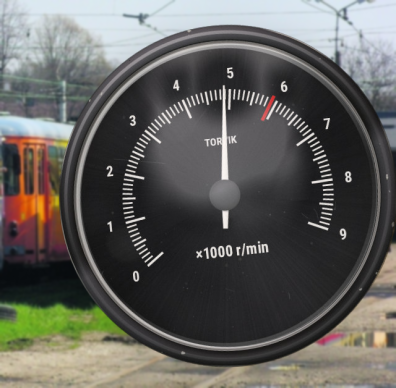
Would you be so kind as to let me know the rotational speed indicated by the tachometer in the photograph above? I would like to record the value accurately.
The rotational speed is 4900 rpm
